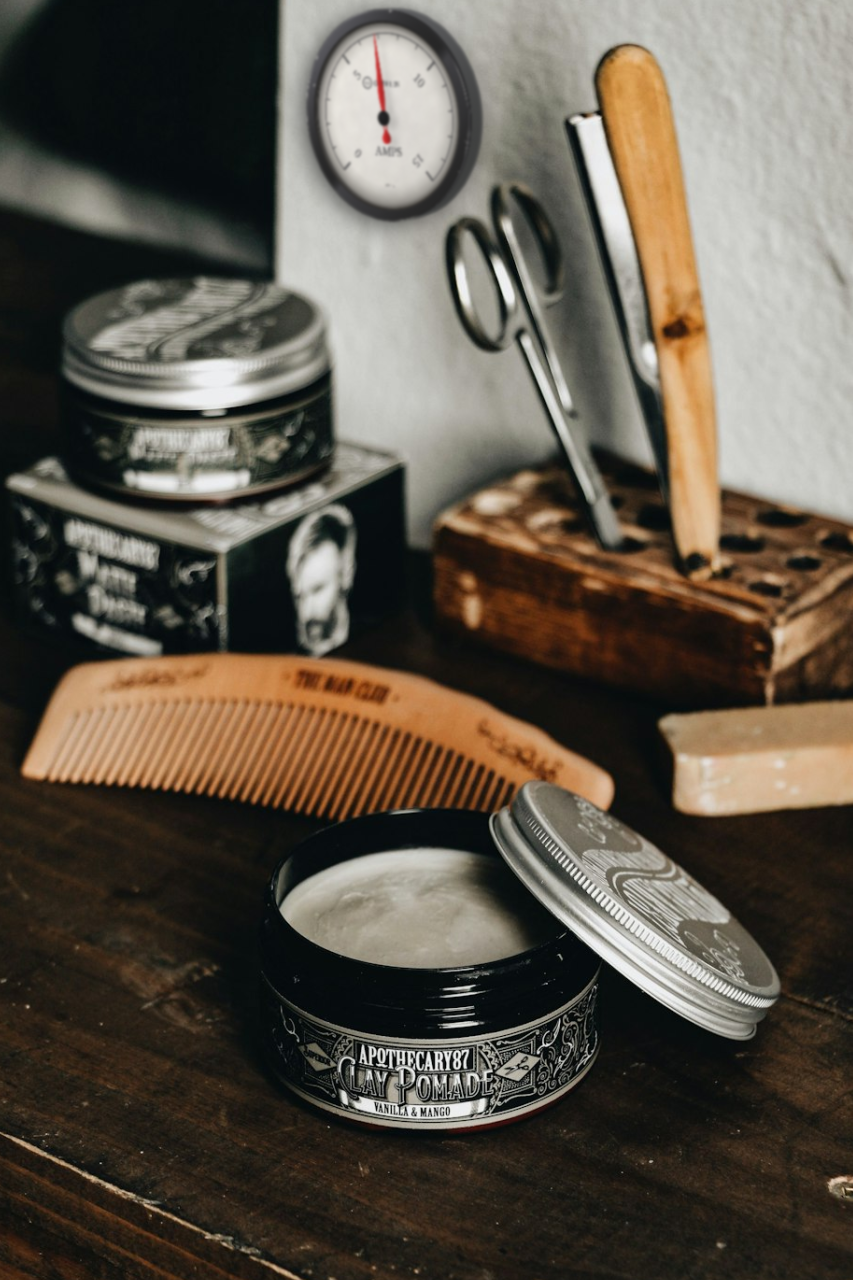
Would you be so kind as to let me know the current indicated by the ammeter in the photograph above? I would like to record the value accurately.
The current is 7 A
